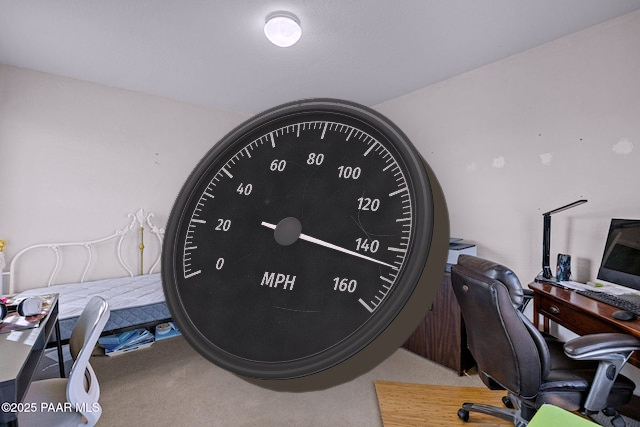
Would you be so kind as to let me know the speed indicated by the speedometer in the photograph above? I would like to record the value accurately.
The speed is 146 mph
